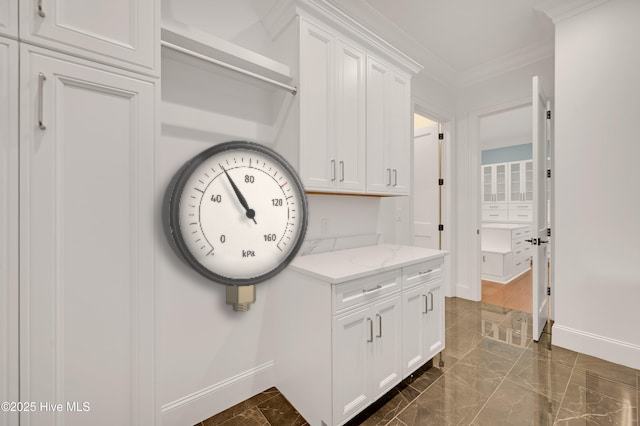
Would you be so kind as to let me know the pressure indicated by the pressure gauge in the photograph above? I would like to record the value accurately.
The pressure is 60 kPa
